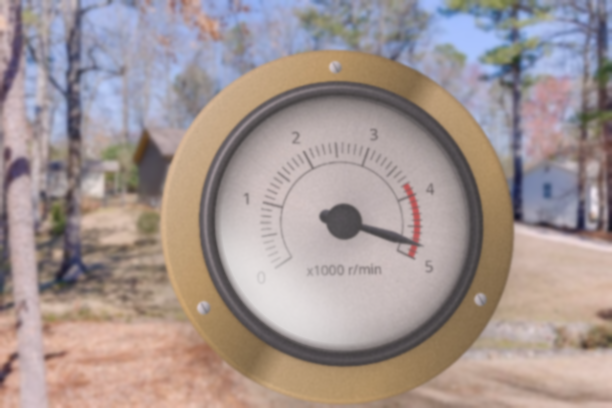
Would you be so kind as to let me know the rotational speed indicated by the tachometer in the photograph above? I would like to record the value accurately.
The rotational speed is 4800 rpm
